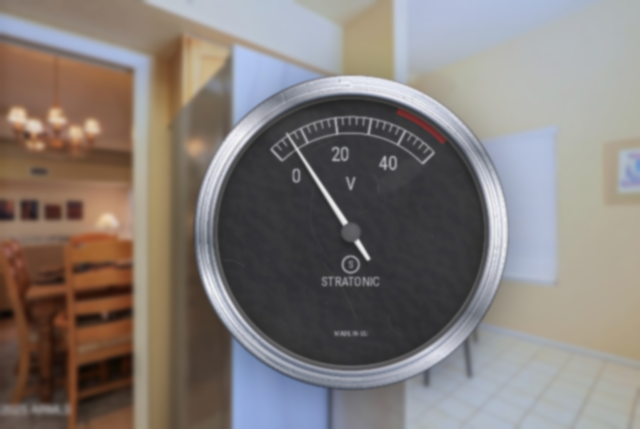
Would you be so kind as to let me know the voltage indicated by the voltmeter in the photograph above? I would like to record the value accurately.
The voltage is 6 V
